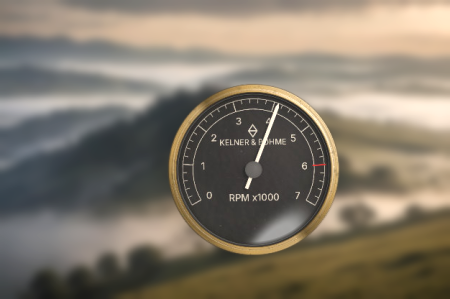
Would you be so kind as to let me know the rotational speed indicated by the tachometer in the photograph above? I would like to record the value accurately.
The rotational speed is 4100 rpm
